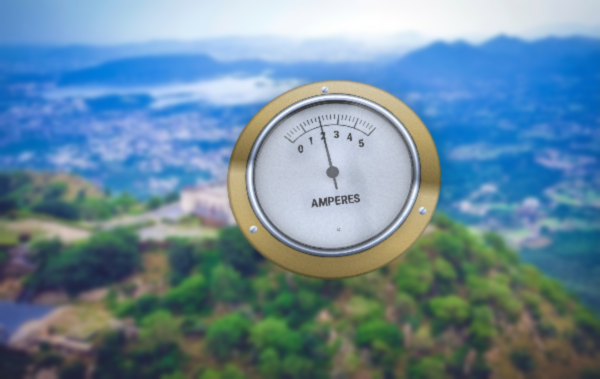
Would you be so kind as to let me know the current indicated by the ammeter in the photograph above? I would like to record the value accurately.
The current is 2 A
